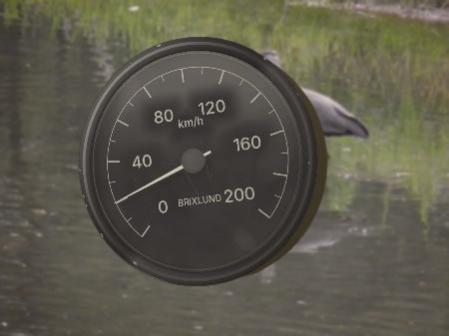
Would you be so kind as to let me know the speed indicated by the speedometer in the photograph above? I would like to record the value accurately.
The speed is 20 km/h
